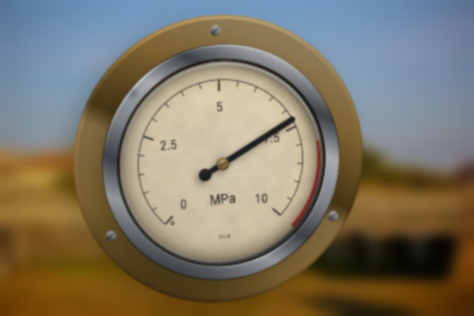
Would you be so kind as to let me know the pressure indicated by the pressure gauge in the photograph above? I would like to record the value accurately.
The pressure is 7.25 MPa
